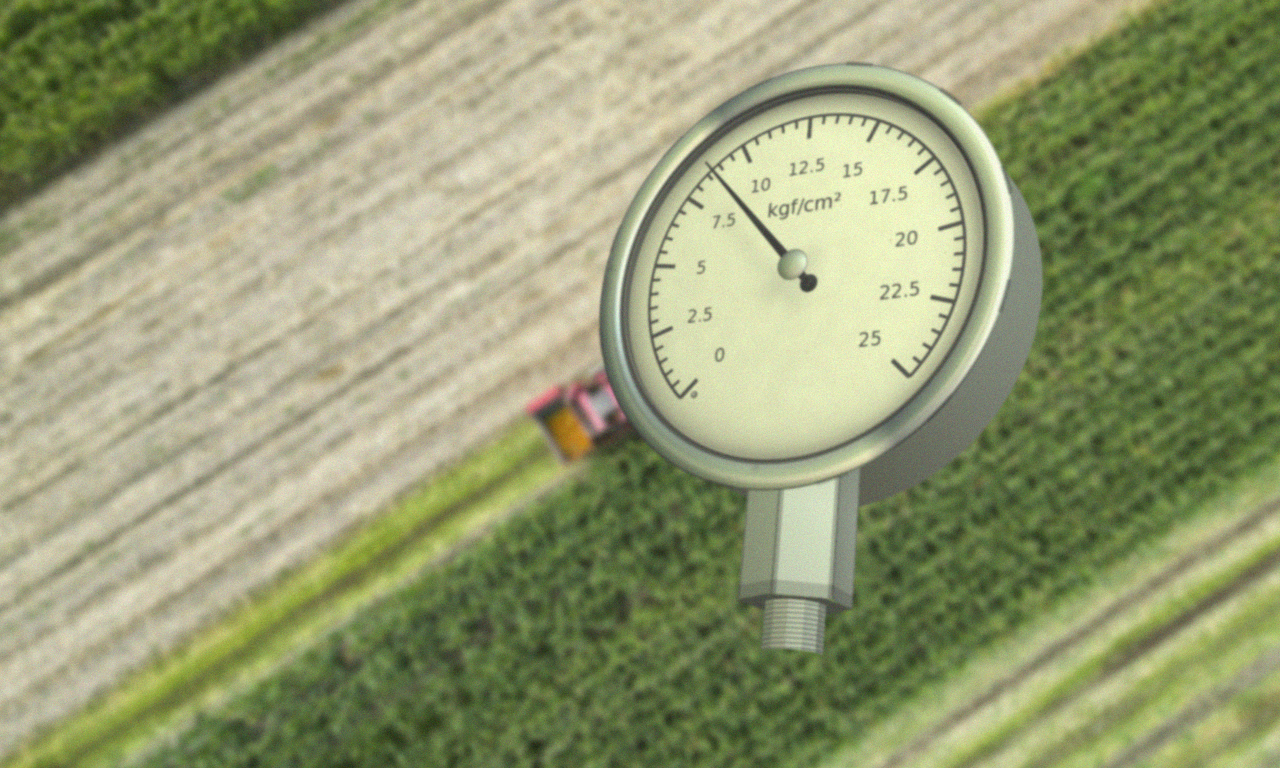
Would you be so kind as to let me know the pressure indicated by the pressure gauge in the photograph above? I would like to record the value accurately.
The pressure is 8.75 kg/cm²
